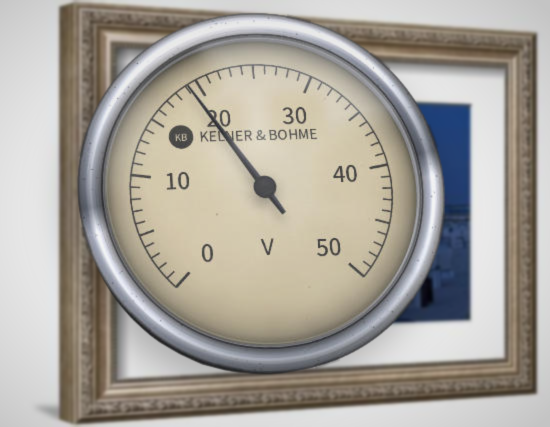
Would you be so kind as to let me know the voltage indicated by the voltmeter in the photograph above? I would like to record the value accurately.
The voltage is 19 V
